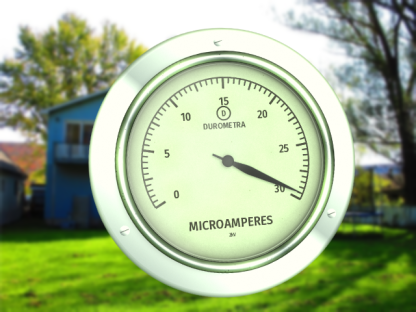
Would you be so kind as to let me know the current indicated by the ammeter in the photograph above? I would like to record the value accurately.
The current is 29.5 µA
